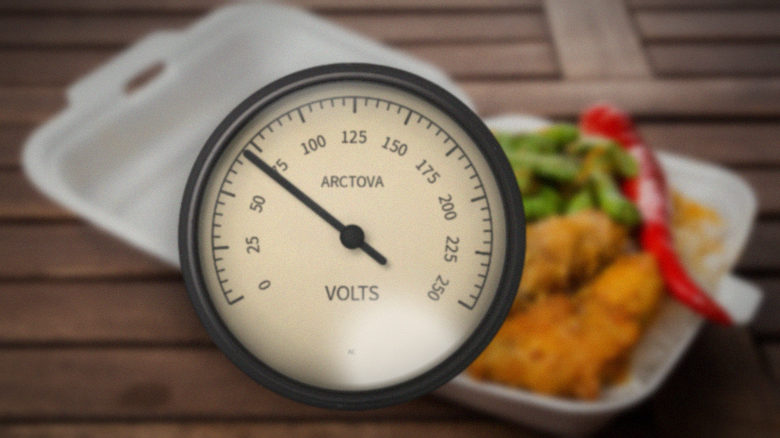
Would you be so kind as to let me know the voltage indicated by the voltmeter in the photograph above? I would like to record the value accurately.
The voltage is 70 V
